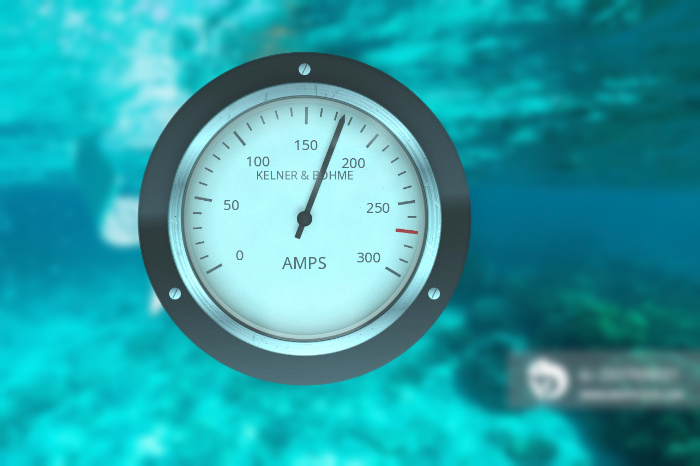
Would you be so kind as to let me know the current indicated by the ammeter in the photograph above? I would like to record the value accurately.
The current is 175 A
